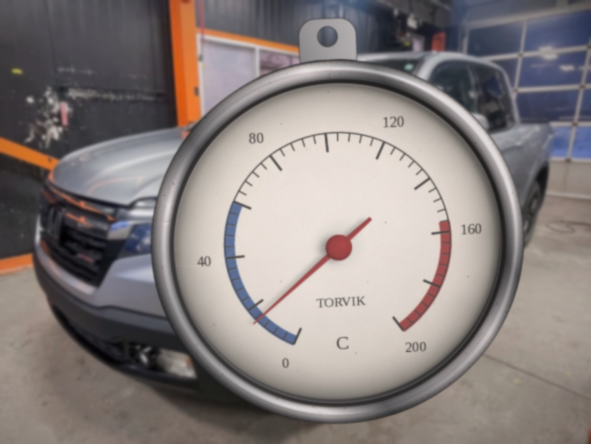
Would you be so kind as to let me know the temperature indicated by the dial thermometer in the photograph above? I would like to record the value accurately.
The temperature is 16 °C
